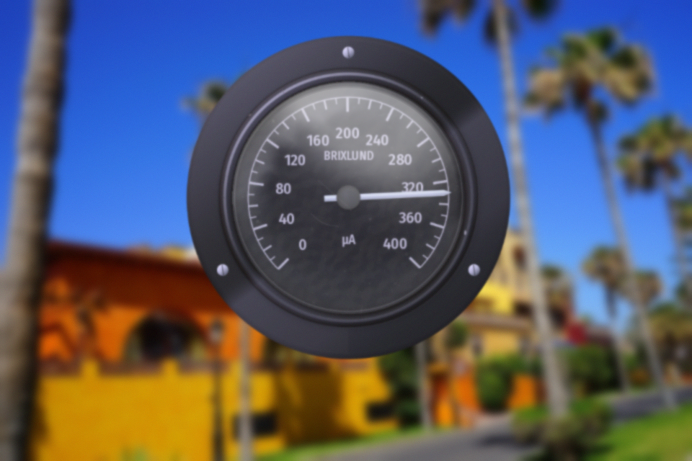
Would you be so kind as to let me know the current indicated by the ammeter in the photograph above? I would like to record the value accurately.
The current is 330 µA
